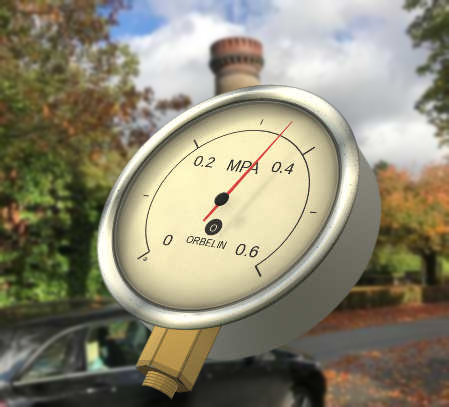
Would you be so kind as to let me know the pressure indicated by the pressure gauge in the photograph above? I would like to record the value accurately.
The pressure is 0.35 MPa
